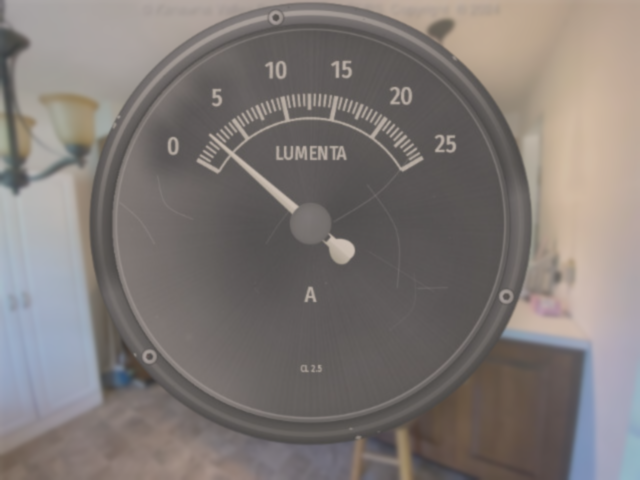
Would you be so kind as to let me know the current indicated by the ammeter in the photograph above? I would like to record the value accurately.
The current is 2.5 A
